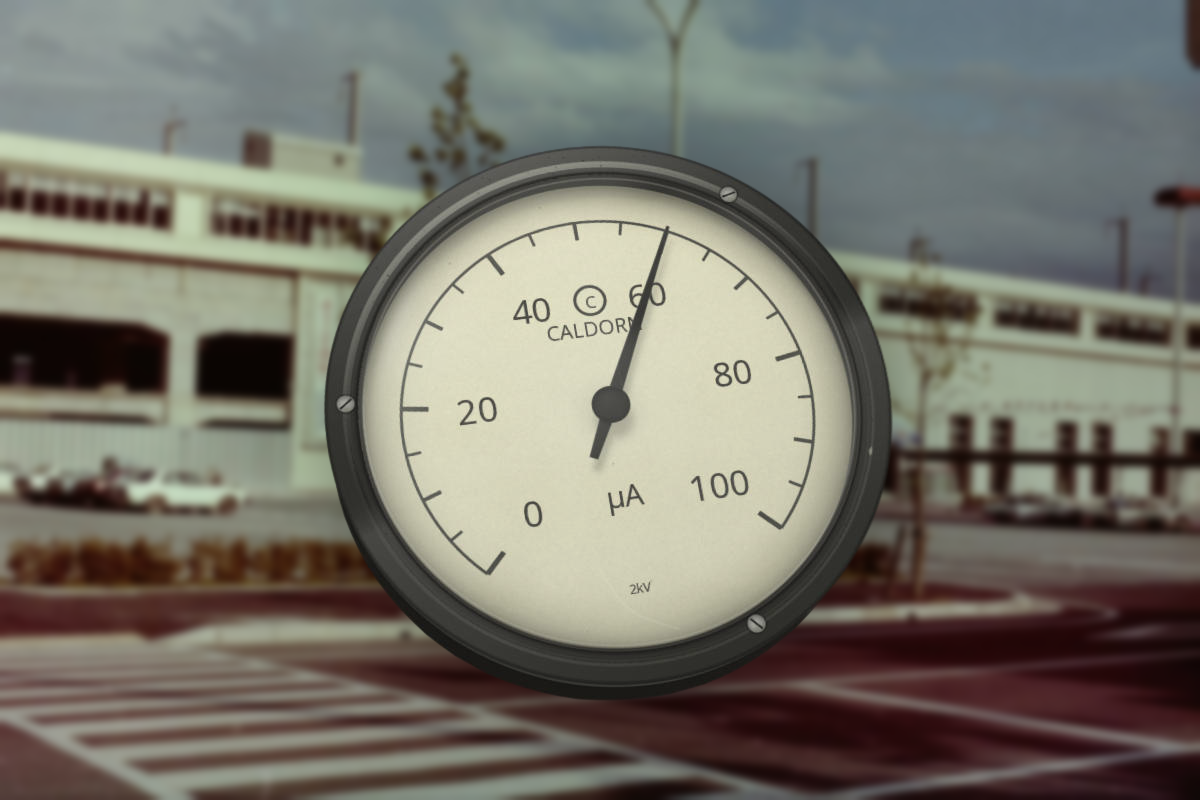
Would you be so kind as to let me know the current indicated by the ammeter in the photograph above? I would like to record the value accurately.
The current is 60 µA
